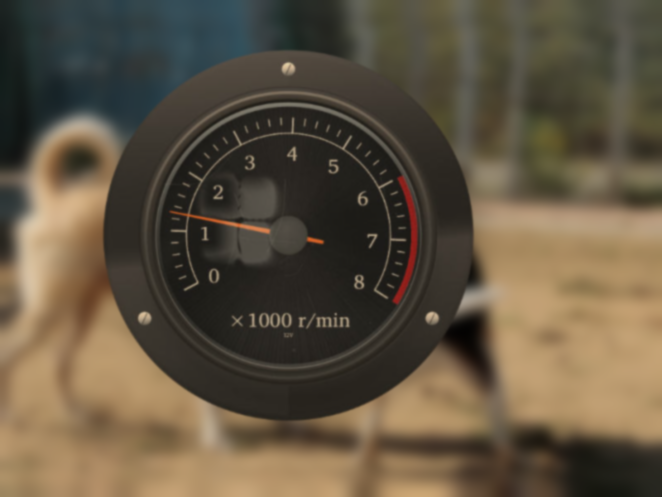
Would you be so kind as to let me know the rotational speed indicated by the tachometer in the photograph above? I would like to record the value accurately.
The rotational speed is 1300 rpm
